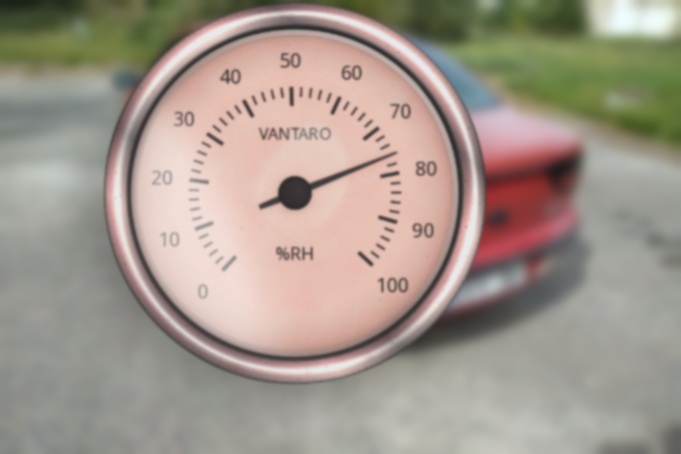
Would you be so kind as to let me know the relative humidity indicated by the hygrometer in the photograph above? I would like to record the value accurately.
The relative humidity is 76 %
